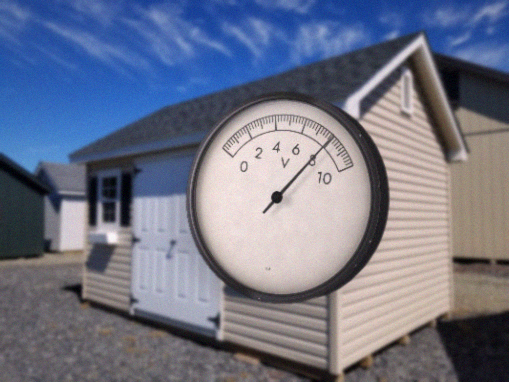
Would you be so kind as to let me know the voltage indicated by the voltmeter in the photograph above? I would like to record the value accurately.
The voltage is 8 V
